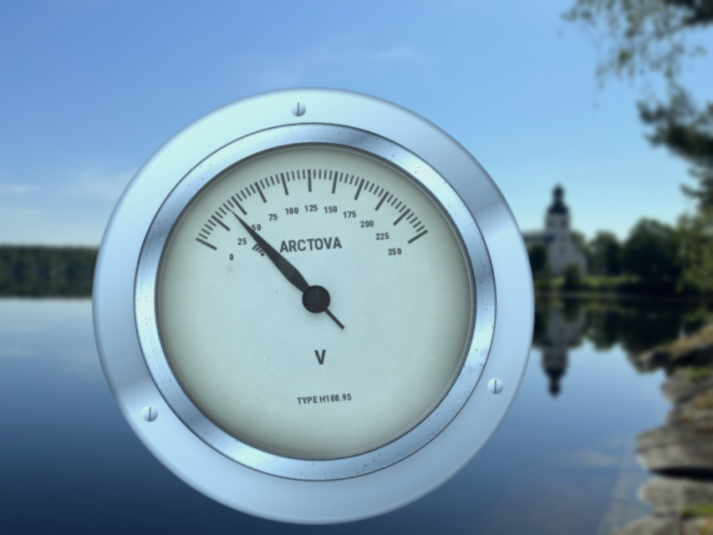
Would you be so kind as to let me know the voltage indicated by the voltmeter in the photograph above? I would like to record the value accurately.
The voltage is 40 V
